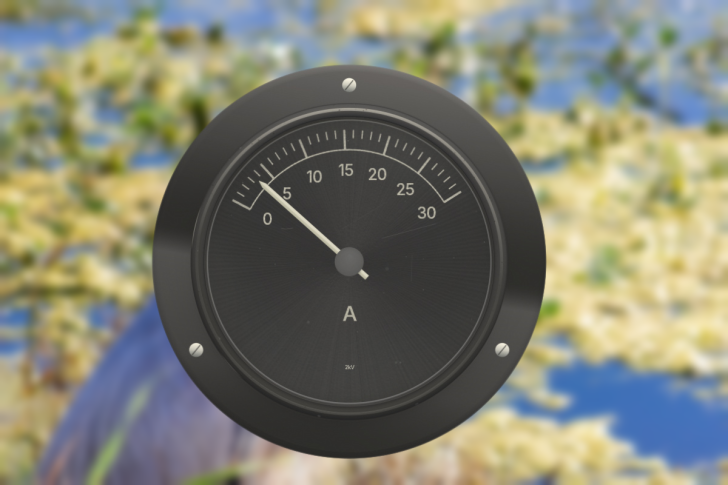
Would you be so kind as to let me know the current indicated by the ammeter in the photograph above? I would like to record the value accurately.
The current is 3.5 A
